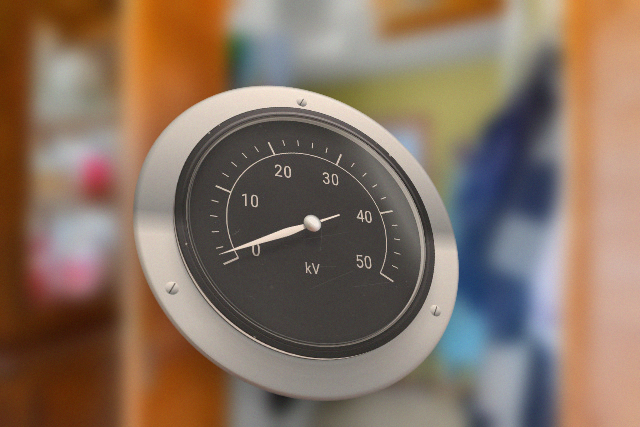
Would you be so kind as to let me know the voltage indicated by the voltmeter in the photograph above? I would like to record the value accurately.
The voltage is 1 kV
